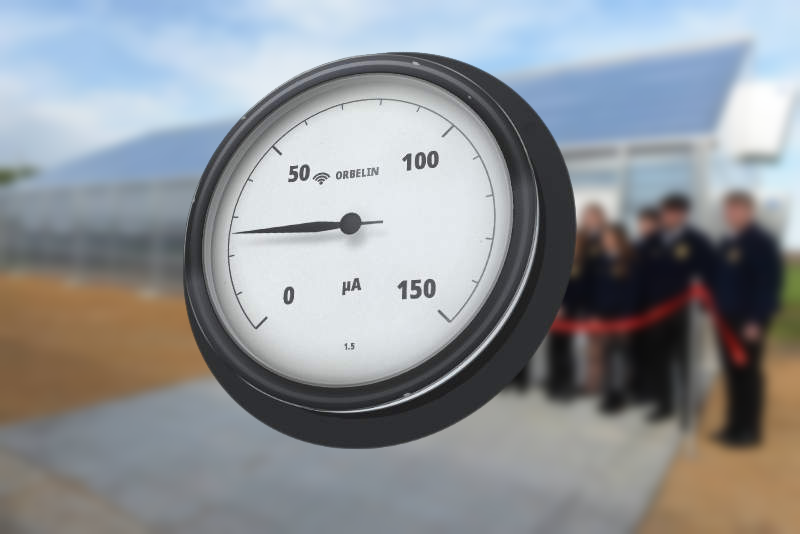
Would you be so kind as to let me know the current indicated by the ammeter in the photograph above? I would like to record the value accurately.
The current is 25 µA
